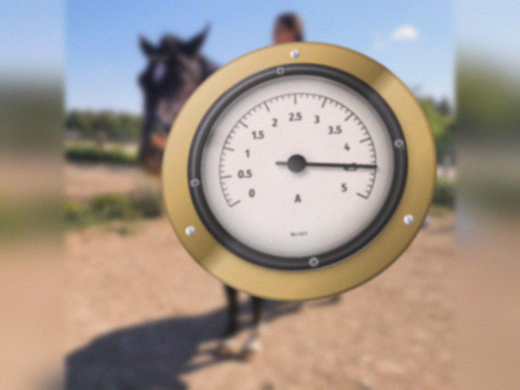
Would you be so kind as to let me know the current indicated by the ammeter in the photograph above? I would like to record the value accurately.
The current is 4.5 A
